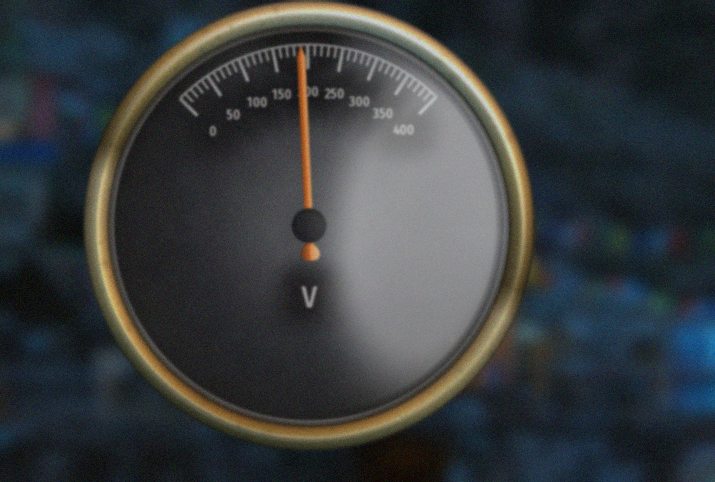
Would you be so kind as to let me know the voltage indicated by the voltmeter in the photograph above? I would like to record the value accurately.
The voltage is 190 V
